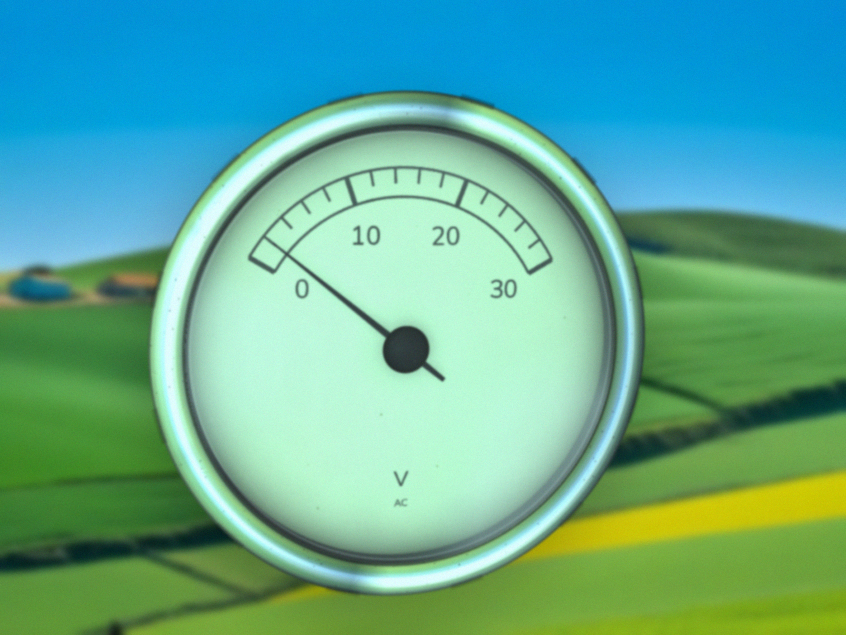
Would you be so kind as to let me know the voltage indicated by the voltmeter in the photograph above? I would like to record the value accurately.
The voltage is 2 V
